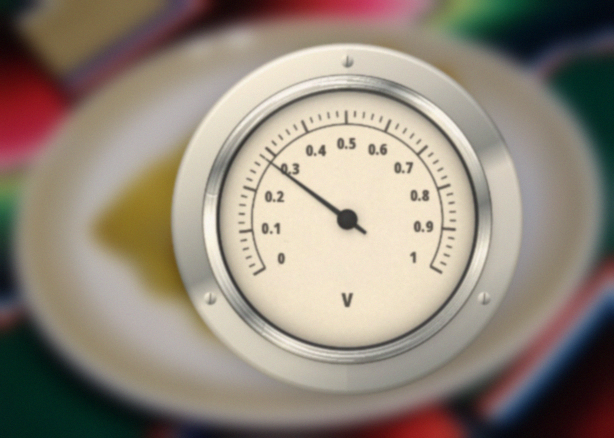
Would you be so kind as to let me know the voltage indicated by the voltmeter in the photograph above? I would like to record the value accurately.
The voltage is 0.28 V
